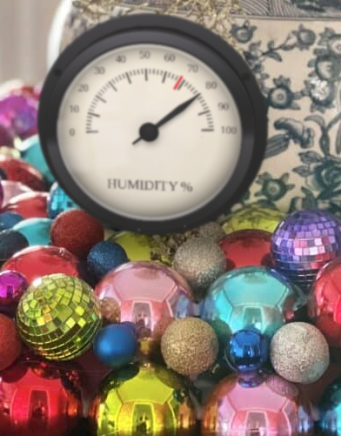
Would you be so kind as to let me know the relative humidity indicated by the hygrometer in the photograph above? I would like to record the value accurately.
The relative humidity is 80 %
